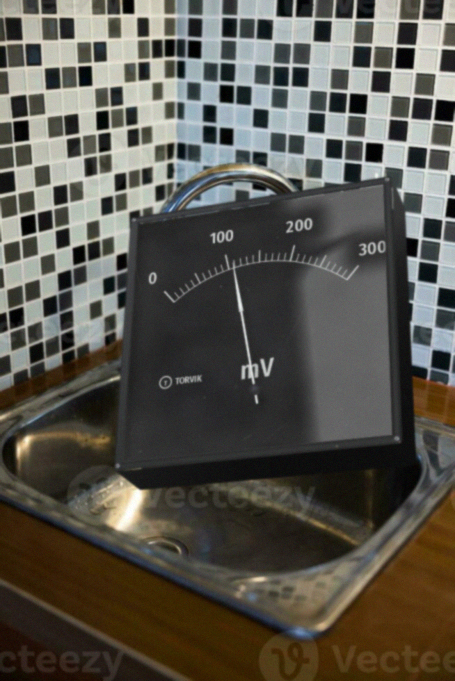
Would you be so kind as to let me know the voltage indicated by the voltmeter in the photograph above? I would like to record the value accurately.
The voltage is 110 mV
